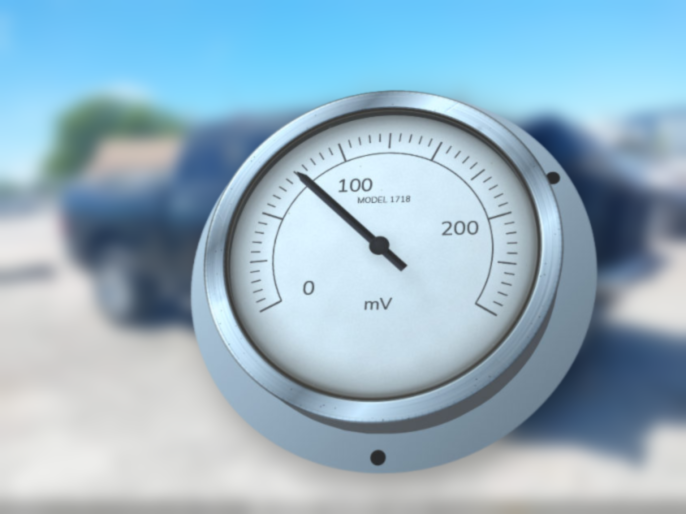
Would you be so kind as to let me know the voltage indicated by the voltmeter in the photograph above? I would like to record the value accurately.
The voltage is 75 mV
